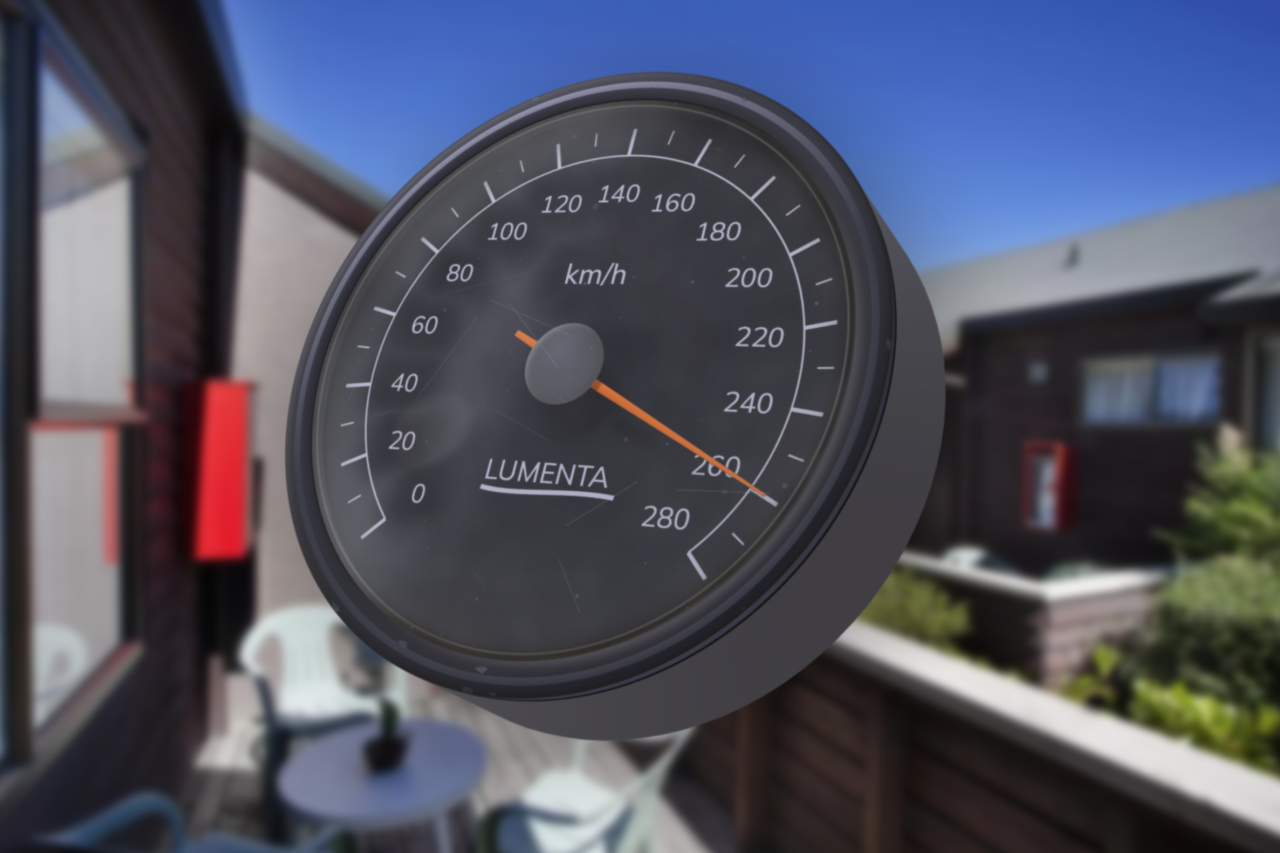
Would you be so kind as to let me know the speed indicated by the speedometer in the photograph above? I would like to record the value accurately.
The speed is 260 km/h
